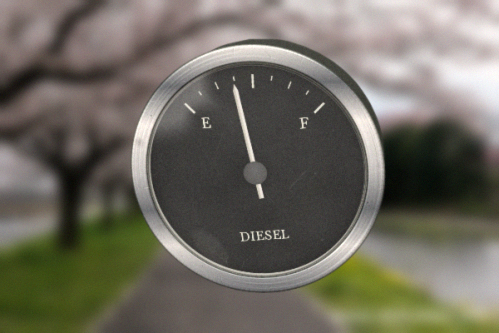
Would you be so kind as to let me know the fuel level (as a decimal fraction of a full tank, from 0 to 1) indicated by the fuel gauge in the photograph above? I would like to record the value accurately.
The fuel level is 0.375
